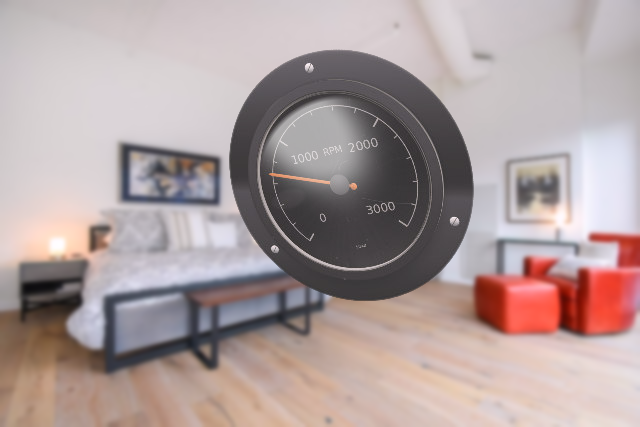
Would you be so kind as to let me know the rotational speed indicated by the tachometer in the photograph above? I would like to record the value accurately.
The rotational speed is 700 rpm
